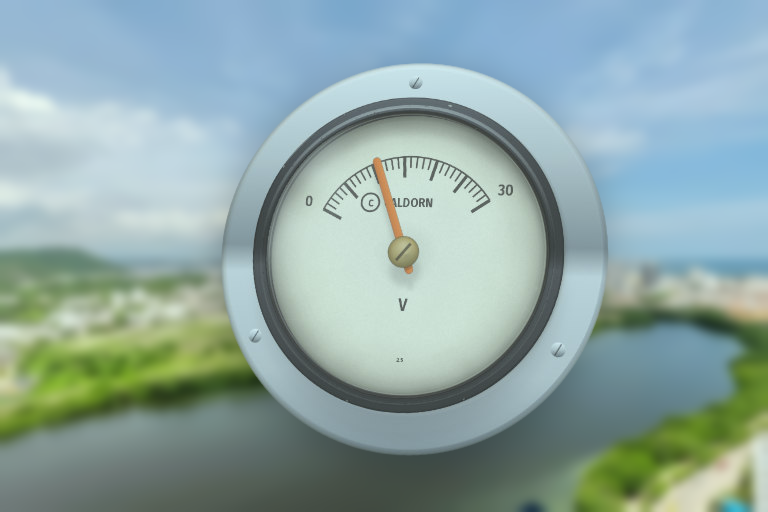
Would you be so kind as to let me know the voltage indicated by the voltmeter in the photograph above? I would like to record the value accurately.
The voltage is 11 V
